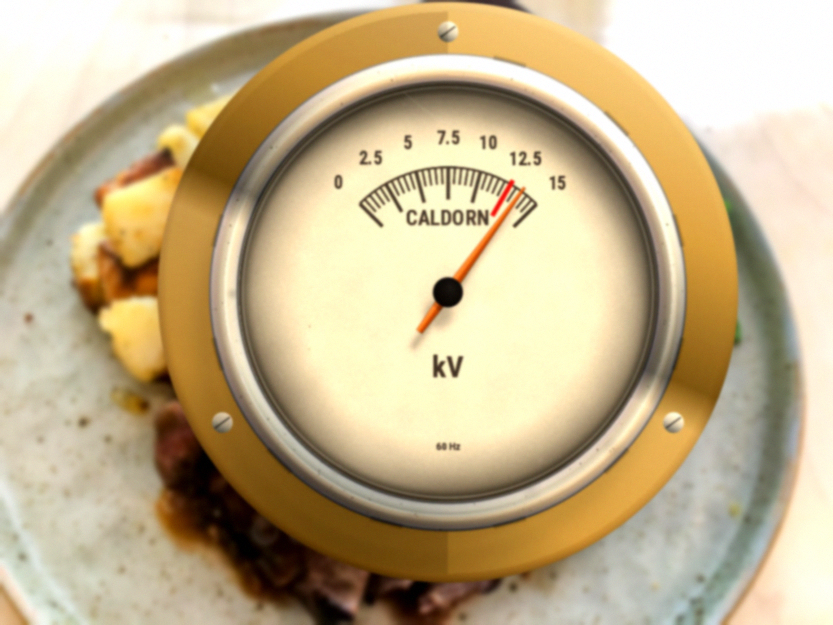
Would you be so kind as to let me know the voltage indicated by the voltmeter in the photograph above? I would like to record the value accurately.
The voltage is 13.5 kV
